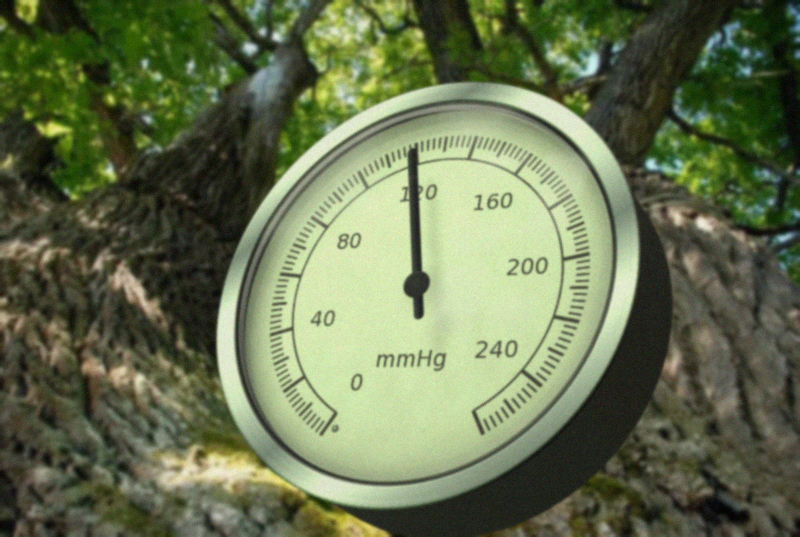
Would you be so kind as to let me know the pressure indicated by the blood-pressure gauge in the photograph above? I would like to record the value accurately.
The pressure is 120 mmHg
